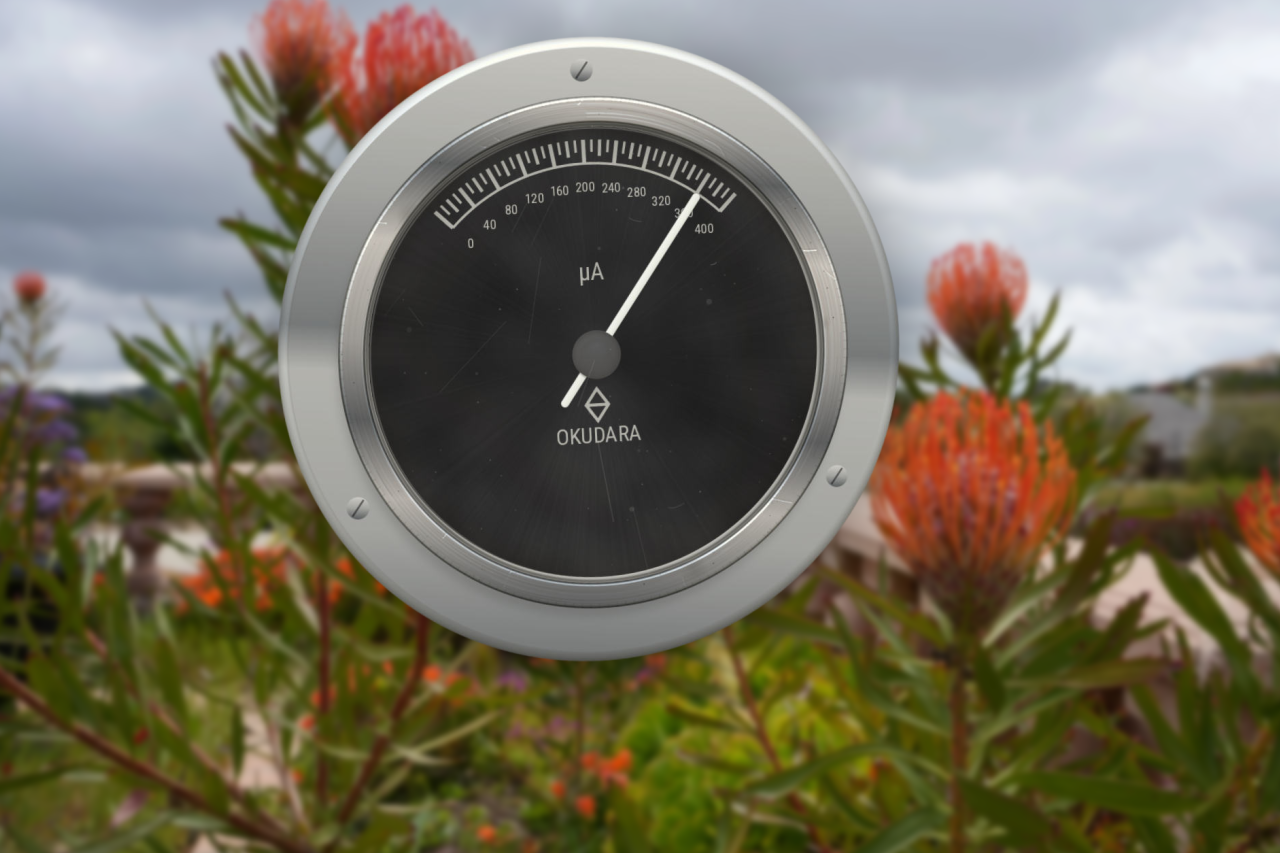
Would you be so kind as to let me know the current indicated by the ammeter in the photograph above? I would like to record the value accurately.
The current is 360 µA
